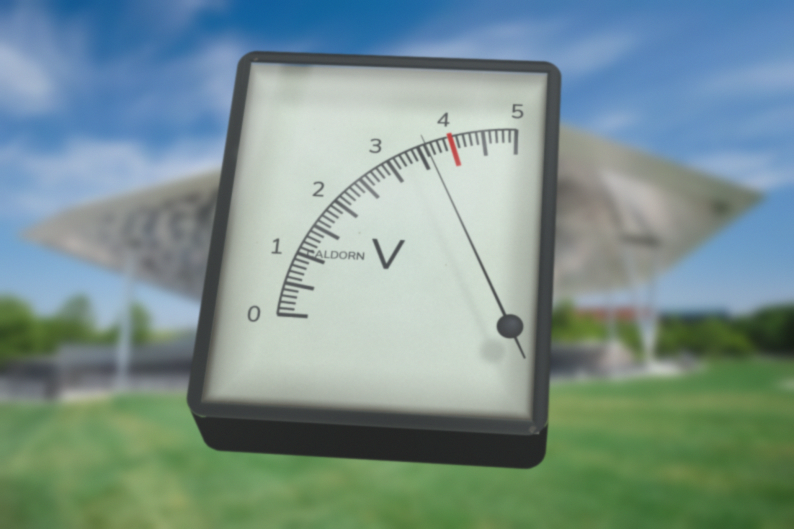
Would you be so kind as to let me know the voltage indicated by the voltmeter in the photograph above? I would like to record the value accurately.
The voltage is 3.6 V
